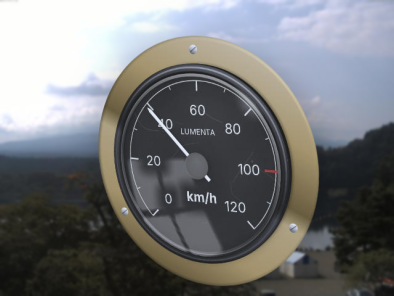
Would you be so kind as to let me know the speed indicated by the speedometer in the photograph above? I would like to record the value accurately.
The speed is 40 km/h
